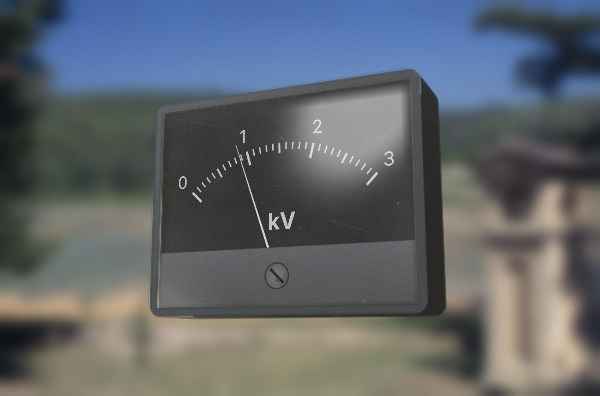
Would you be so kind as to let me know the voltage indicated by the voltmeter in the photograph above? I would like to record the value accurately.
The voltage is 0.9 kV
